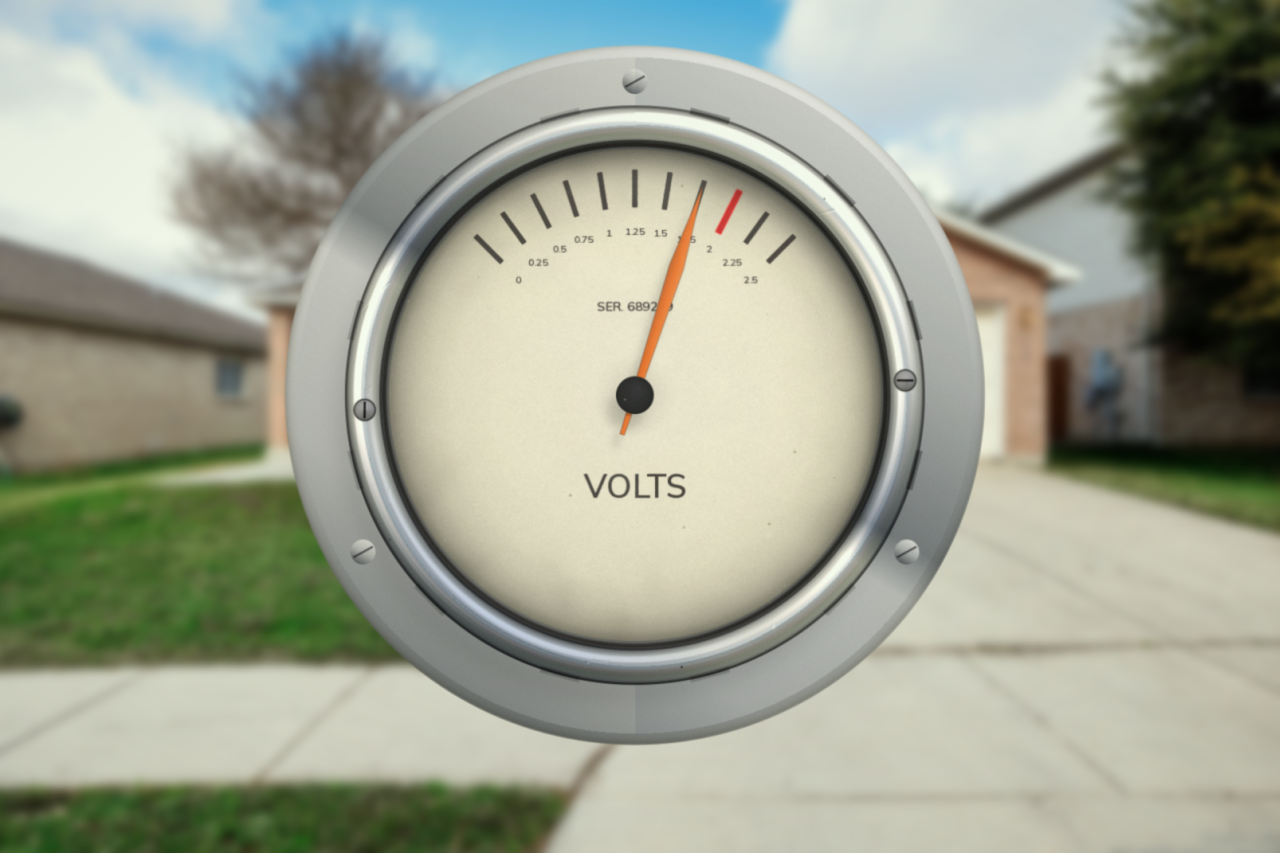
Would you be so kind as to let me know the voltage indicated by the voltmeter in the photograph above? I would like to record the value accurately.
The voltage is 1.75 V
